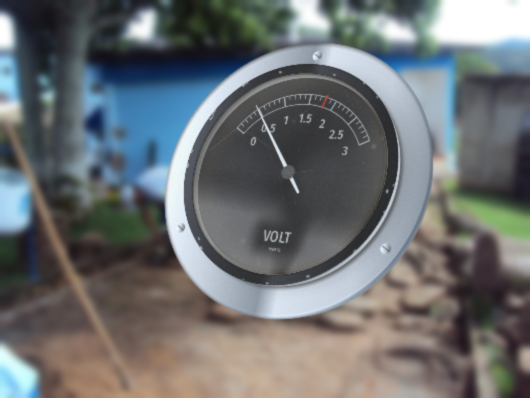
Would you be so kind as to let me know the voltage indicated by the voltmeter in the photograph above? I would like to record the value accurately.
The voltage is 0.5 V
